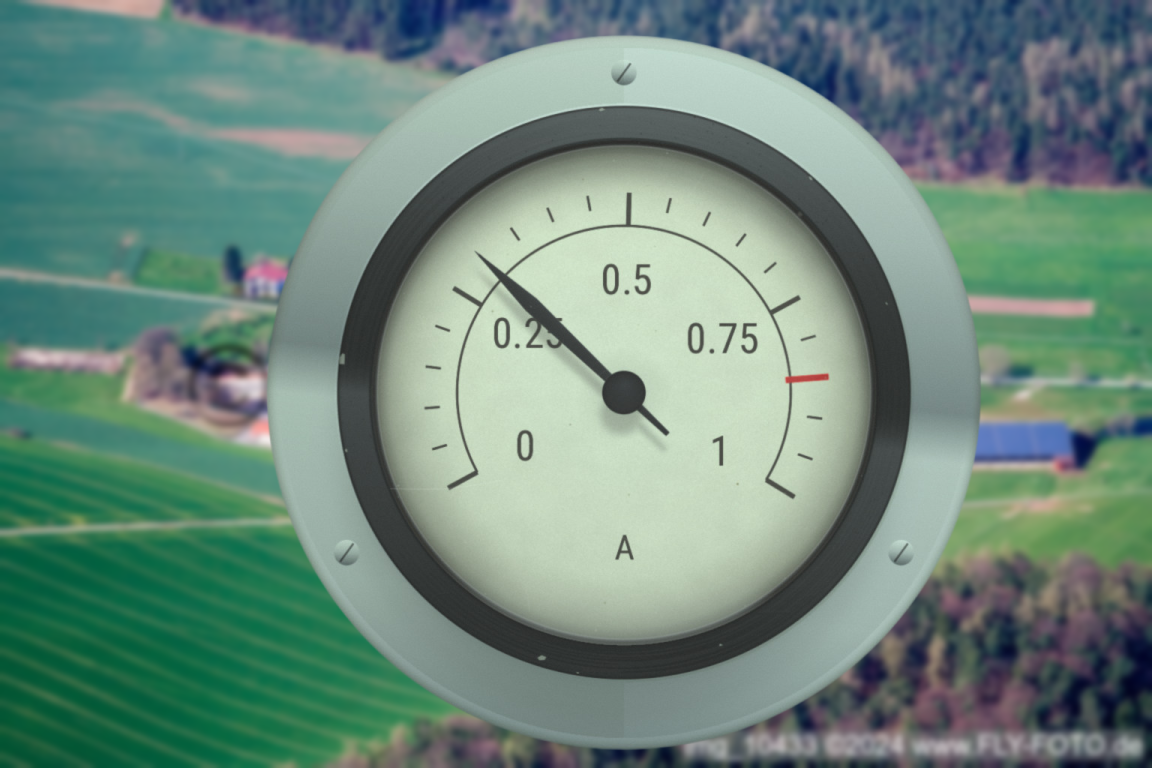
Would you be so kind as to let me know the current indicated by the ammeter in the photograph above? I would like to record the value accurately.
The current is 0.3 A
